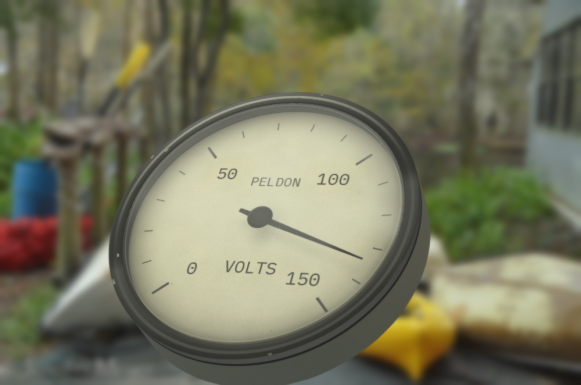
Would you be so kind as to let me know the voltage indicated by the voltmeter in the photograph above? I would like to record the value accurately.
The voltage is 135 V
